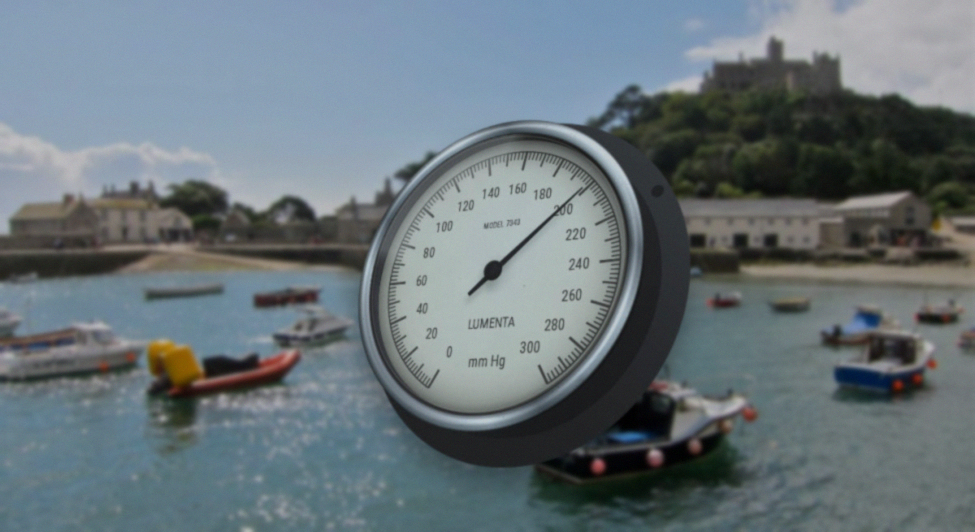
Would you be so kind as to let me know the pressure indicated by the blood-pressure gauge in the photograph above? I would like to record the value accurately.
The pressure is 200 mmHg
